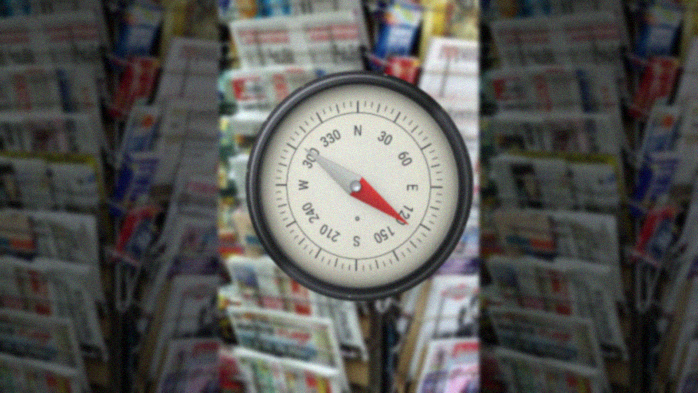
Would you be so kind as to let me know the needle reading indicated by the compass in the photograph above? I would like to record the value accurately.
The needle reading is 125 °
